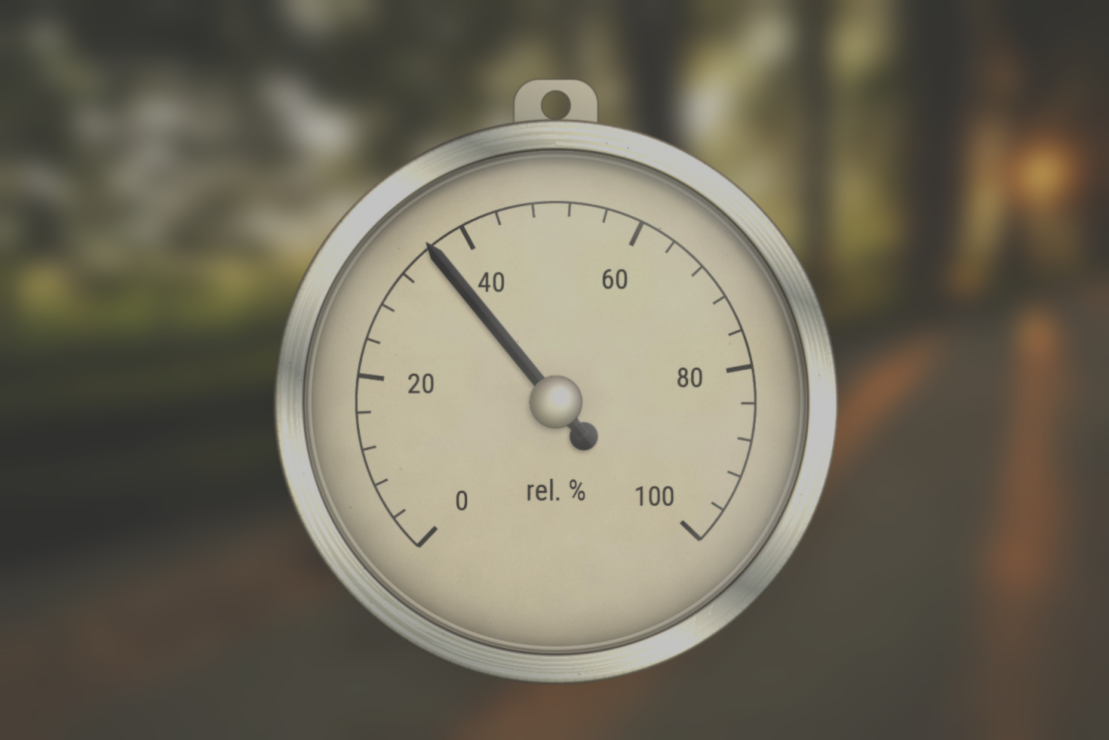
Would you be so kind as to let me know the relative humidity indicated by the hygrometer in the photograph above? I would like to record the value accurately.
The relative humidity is 36 %
